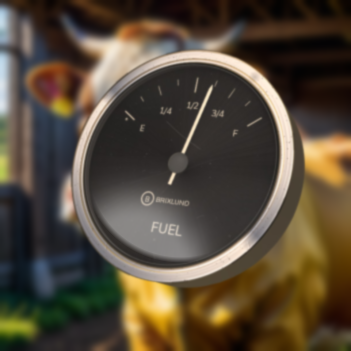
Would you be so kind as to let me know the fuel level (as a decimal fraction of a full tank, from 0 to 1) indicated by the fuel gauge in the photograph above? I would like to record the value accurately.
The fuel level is 0.625
